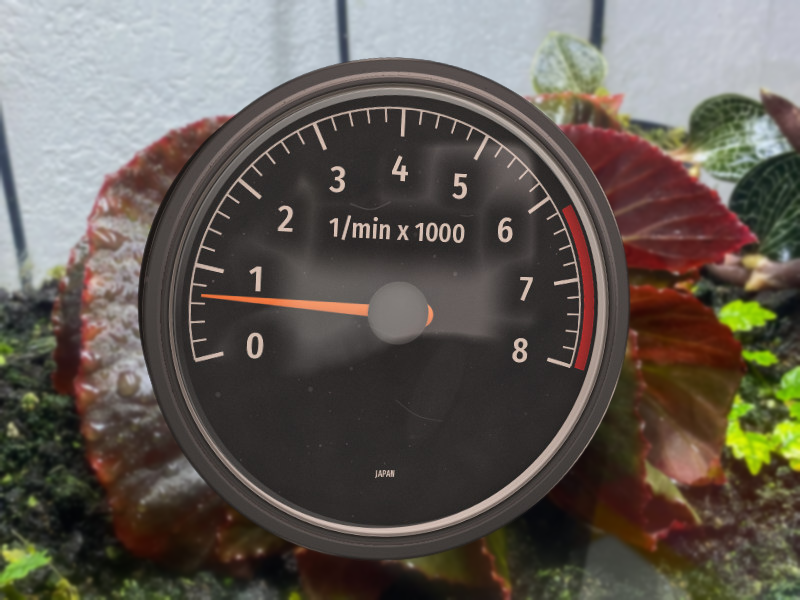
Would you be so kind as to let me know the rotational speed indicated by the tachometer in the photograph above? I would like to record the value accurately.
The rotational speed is 700 rpm
